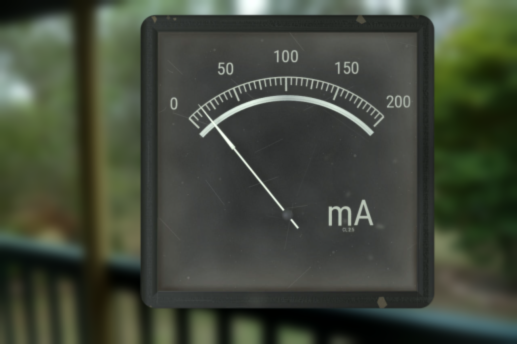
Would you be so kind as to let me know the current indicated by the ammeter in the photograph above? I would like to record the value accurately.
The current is 15 mA
